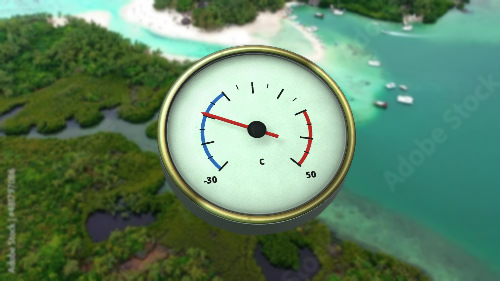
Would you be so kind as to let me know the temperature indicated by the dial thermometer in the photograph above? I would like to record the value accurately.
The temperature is -10 °C
